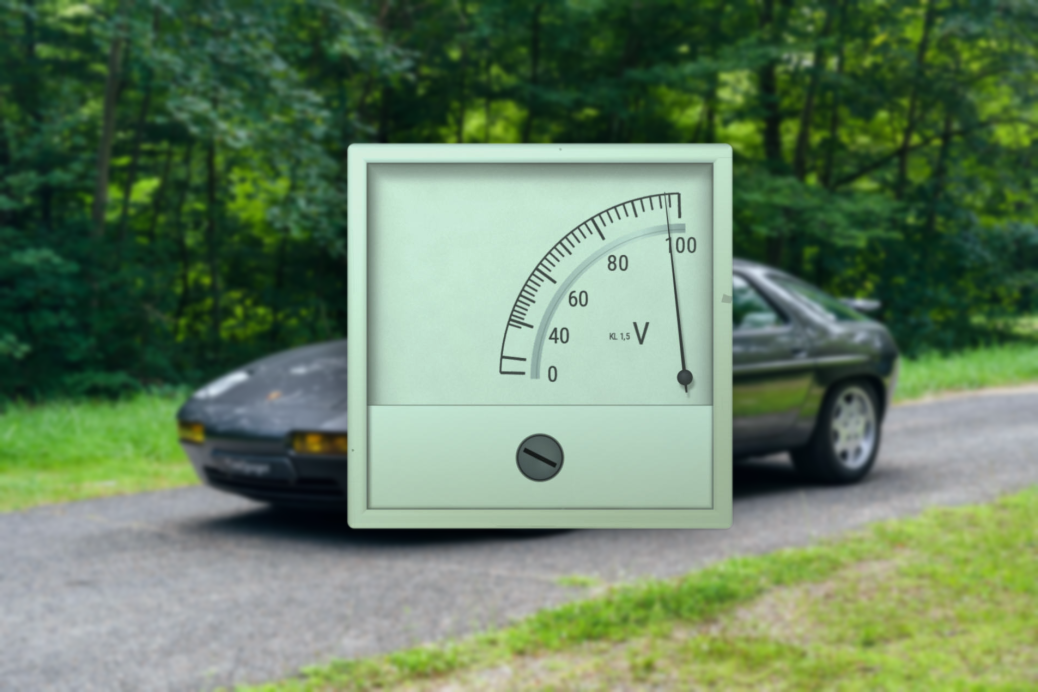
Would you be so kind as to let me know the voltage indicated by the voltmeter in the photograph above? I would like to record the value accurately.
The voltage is 97 V
